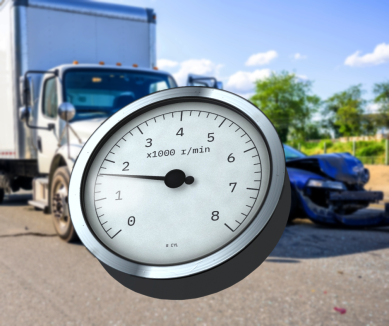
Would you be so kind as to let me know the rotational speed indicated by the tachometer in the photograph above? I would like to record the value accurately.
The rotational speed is 1600 rpm
